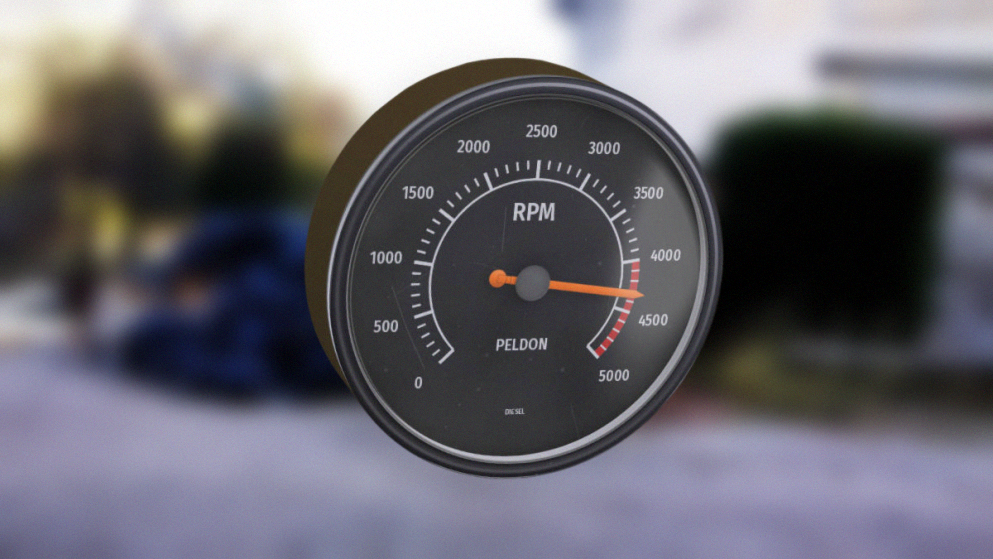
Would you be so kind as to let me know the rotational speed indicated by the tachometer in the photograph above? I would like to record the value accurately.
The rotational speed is 4300 rpm
